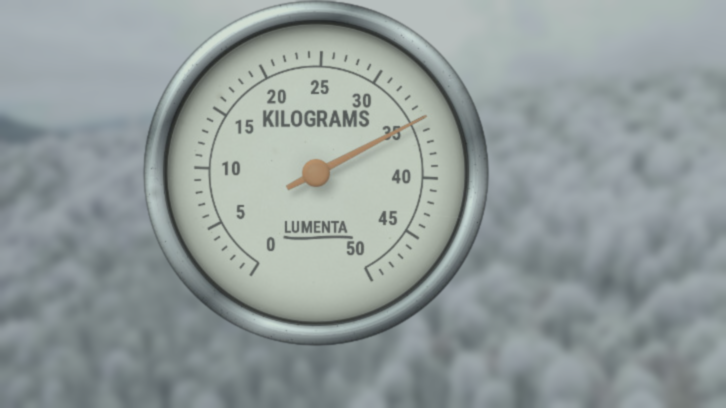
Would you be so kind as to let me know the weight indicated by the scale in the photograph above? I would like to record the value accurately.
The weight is 35 kg
